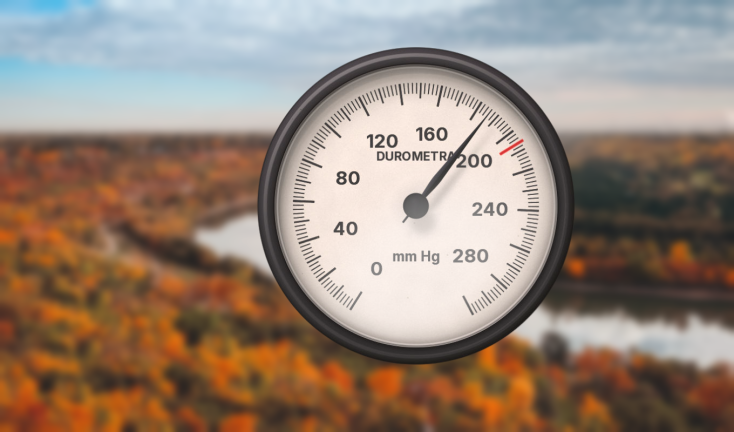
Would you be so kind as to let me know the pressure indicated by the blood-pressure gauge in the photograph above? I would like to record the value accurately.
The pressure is 186 mmHg
